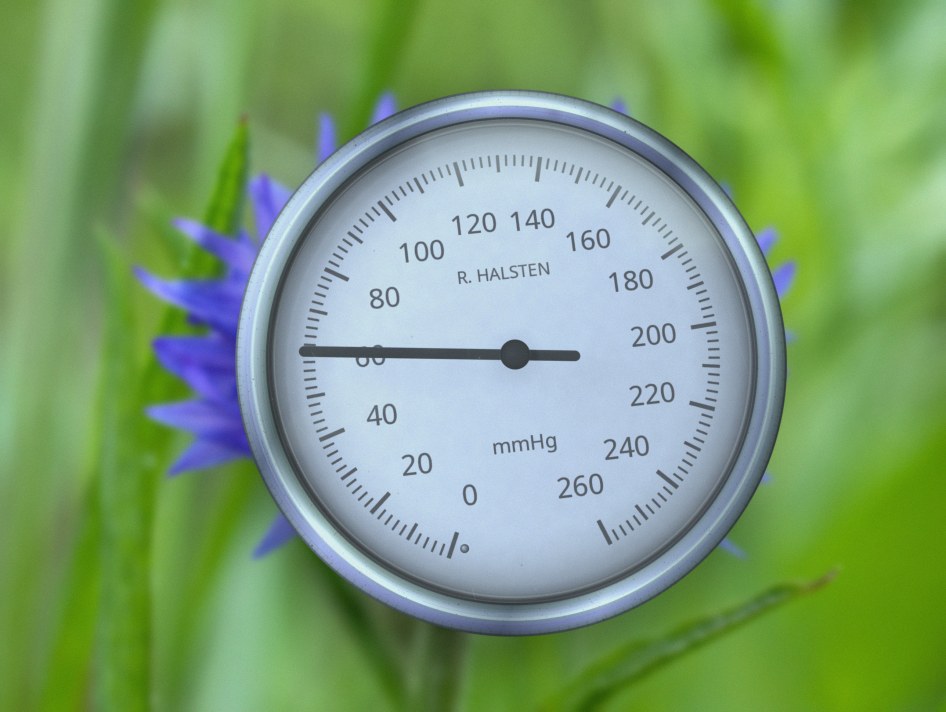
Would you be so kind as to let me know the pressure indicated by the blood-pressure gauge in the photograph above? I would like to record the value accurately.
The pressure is 60 mmHg
